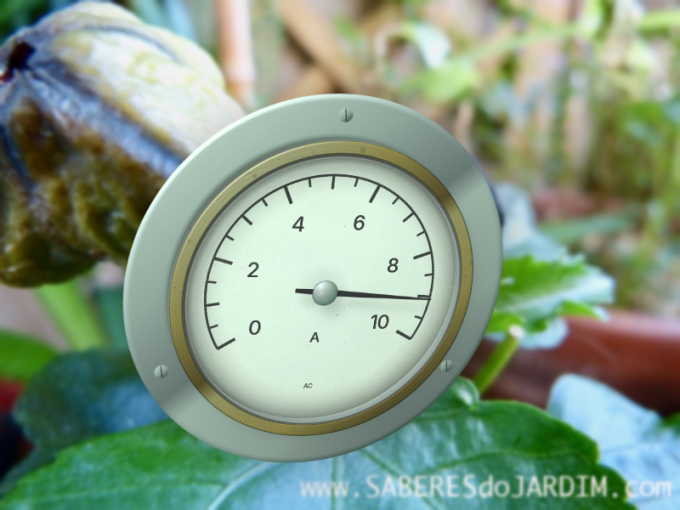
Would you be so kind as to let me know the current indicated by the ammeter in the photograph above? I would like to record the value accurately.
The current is 9 A
